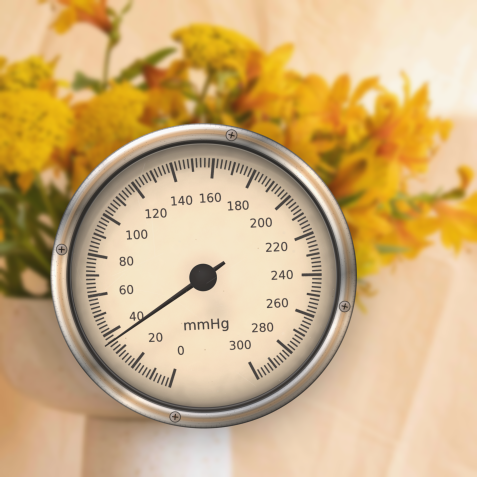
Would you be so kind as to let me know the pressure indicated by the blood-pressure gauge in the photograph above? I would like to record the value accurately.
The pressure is 36 mmHg
